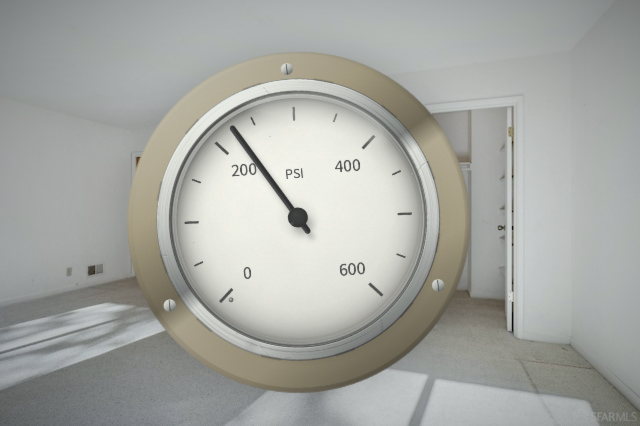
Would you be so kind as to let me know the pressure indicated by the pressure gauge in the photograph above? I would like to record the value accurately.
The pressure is 225 psi
